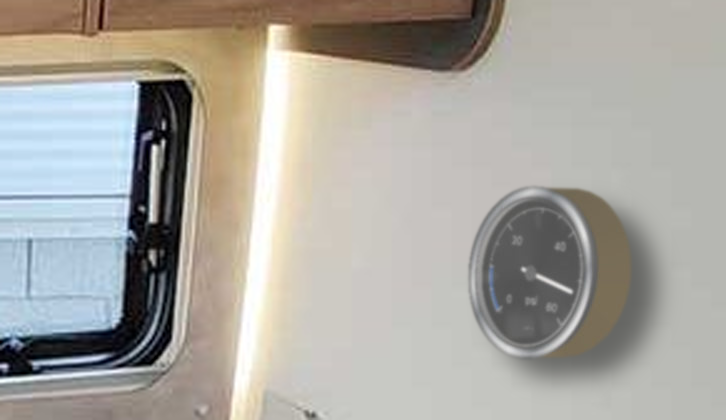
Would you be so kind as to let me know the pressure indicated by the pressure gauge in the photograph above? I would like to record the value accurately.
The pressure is 52.5 psi
